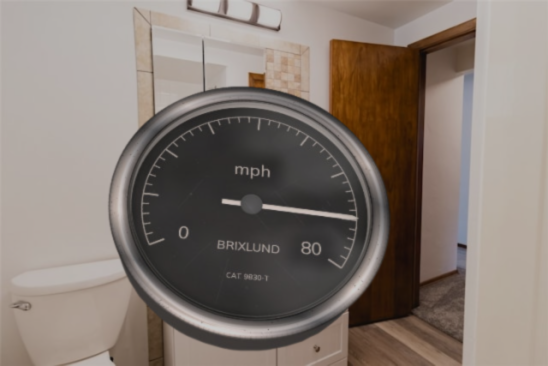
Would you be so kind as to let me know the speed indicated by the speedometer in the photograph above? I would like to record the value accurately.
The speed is 70 mph
